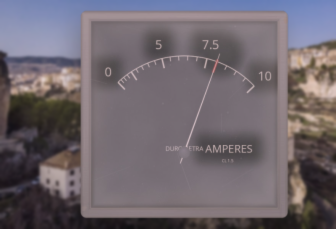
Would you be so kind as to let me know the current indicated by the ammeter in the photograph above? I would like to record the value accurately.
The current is 8 A
